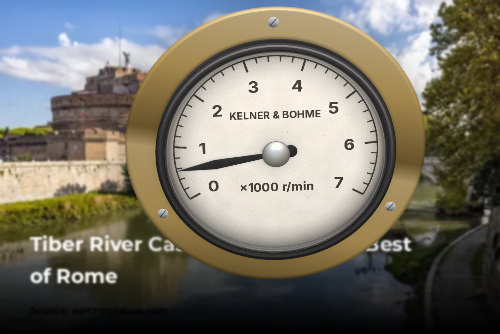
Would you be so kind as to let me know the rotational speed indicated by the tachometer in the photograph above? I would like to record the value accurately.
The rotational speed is 600 rpm
